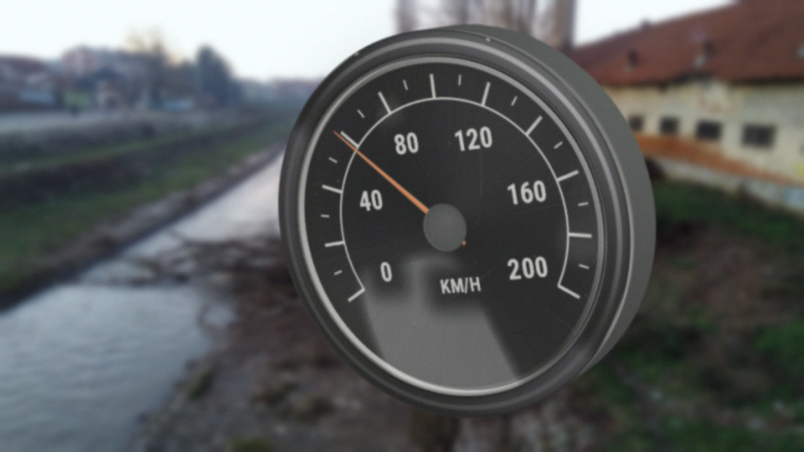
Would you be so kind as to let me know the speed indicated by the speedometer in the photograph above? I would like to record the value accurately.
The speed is 60 km/h
